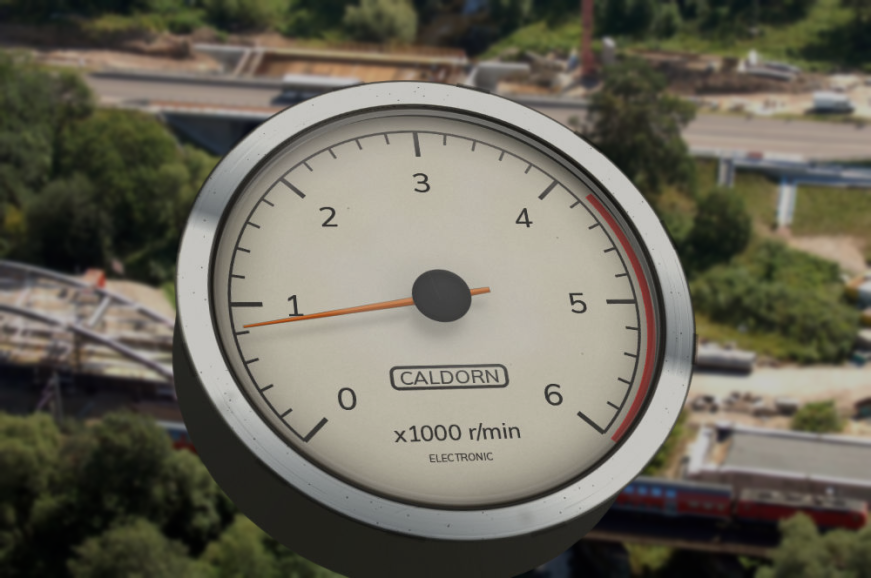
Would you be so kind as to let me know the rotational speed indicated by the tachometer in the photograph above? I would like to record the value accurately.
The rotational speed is 800 rpm
